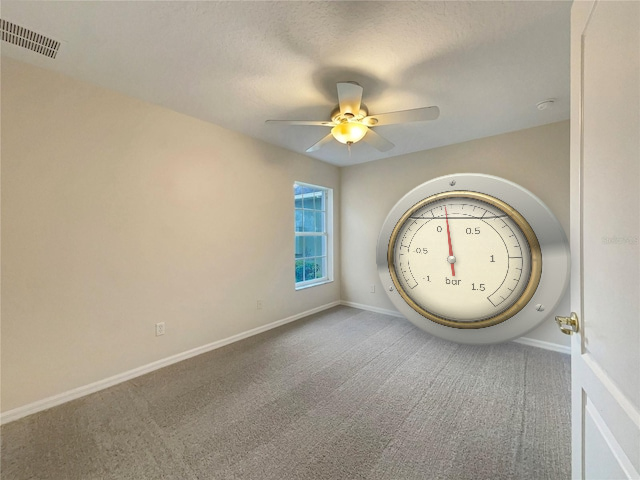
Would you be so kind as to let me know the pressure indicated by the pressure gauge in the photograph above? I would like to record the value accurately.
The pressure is 0.15 bar
